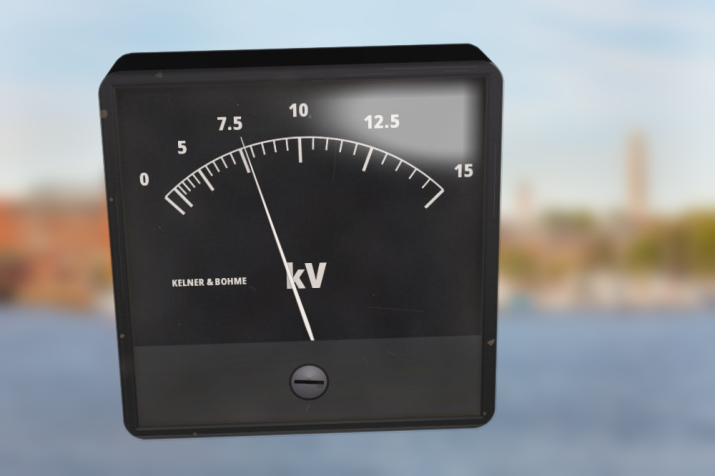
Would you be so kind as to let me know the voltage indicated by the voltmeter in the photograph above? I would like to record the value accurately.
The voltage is 7.75 kV
